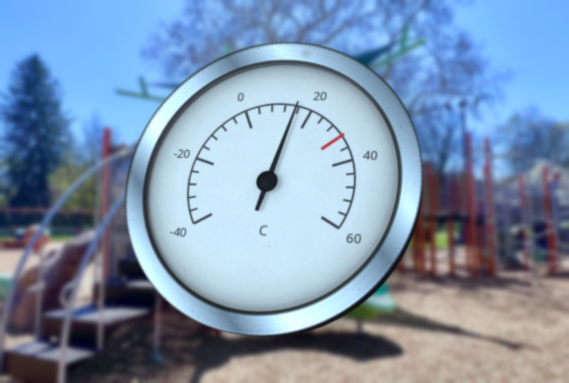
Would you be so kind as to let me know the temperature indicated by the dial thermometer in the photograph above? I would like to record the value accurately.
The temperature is 16 °C
